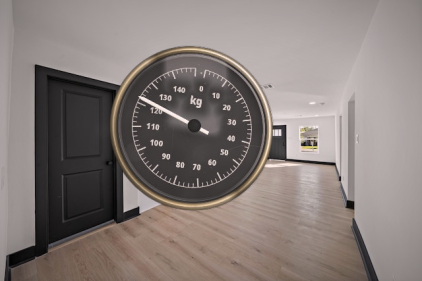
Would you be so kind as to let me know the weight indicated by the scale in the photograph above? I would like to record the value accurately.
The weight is 122 kg
